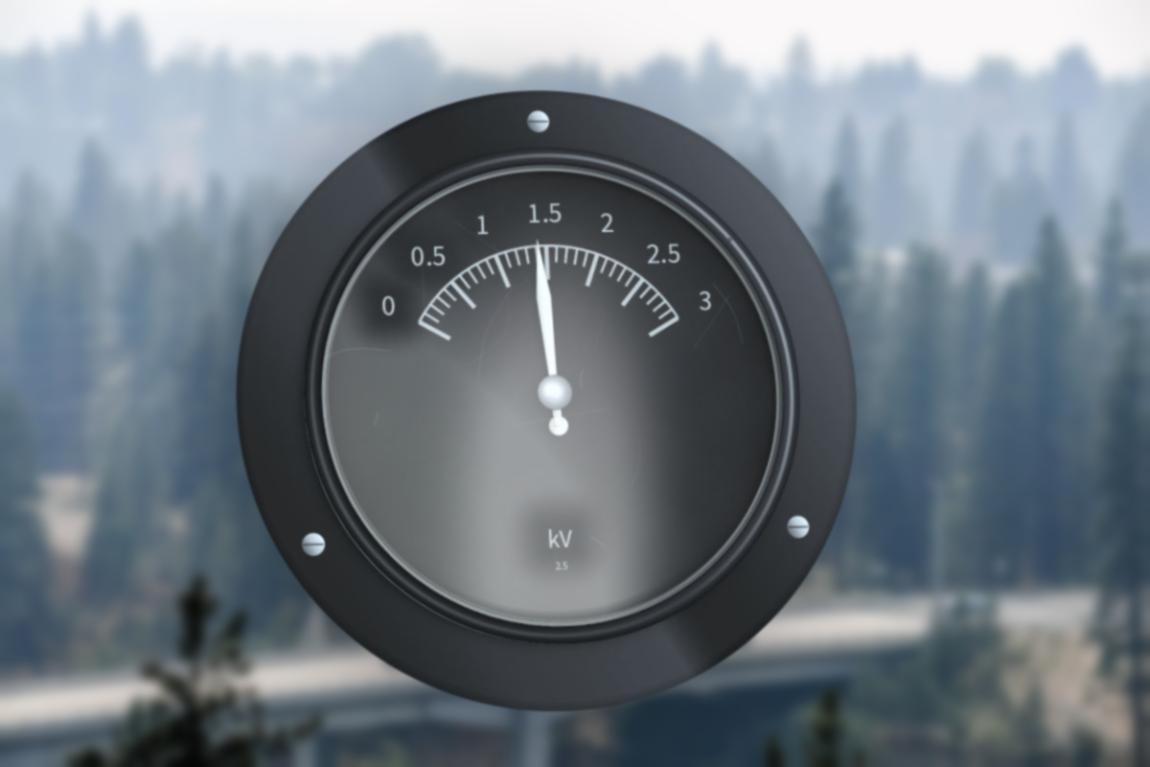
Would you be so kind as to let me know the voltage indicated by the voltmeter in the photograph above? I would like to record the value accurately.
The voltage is 1.4 kV
